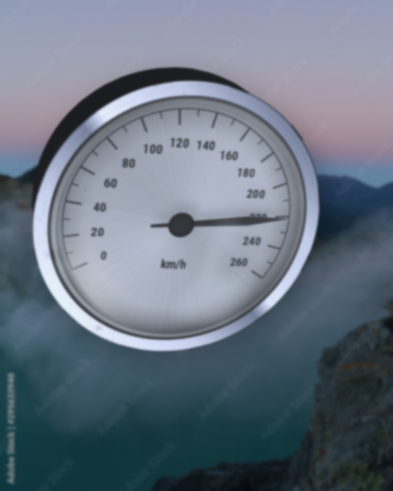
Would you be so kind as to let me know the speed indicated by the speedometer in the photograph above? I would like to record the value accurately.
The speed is 220 km/h
